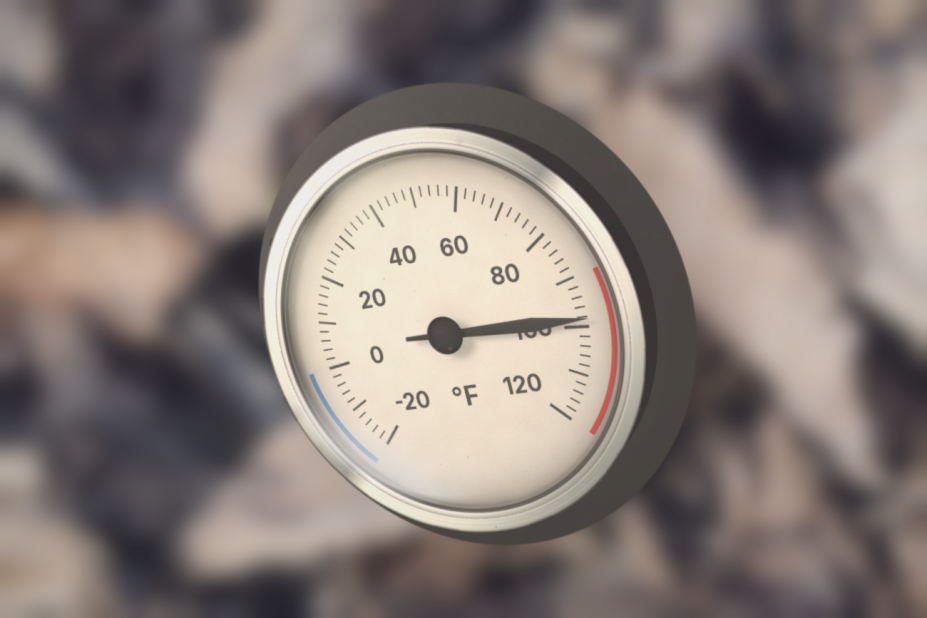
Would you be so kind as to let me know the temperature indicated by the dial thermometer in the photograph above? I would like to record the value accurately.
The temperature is 98 °F
